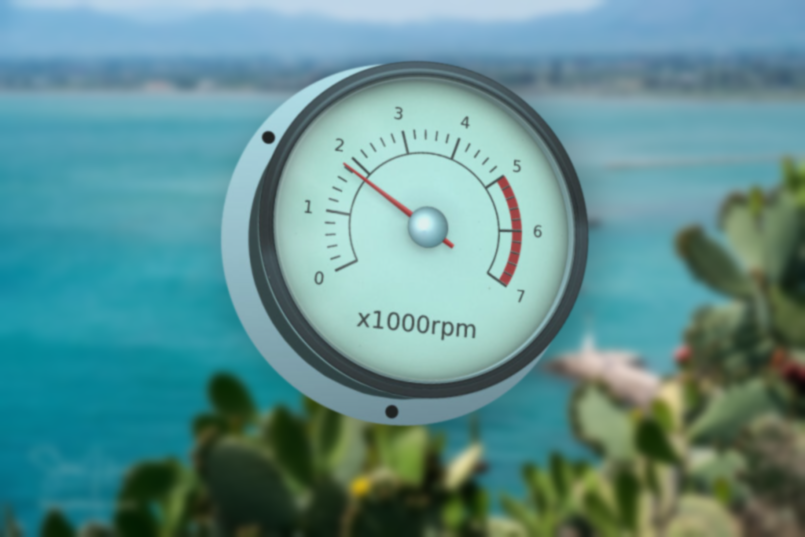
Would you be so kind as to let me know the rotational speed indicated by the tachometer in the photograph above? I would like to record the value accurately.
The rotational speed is 1800 rpm
